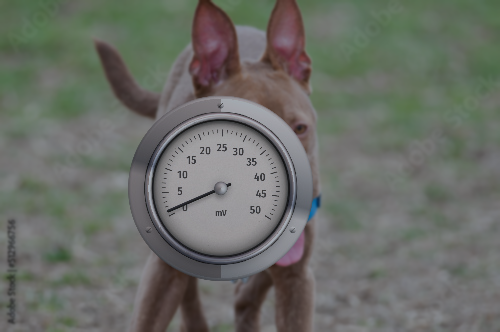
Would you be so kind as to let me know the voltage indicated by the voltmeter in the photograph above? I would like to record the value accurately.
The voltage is 1 mV
